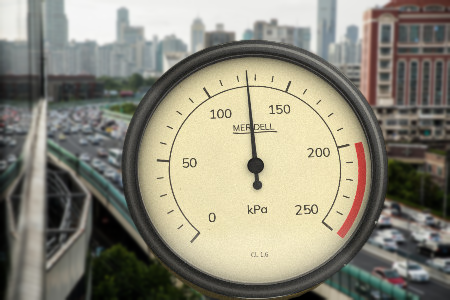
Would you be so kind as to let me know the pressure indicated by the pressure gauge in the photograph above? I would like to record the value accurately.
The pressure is 125 kPa
